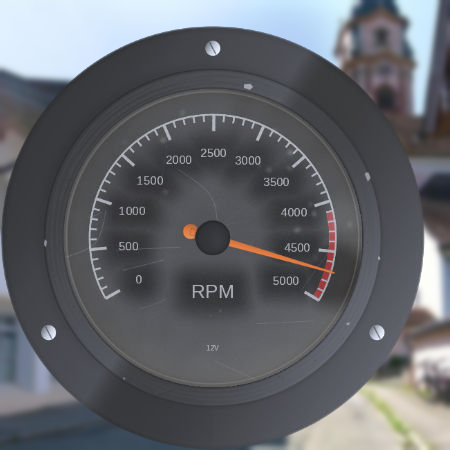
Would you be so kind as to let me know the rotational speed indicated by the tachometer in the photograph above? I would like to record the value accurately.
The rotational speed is 4700 rpm
